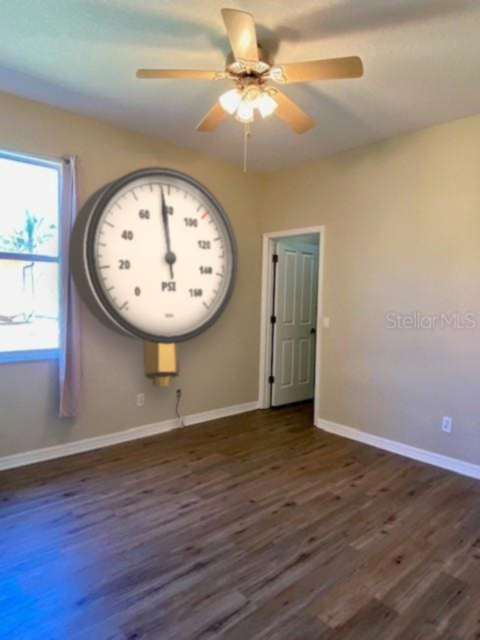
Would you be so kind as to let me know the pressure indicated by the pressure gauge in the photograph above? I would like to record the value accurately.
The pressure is 75 psi
